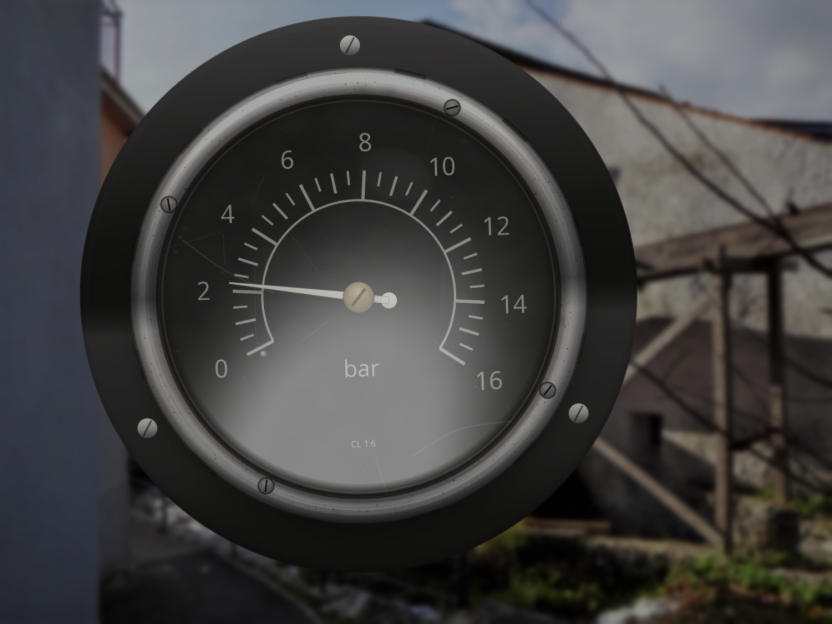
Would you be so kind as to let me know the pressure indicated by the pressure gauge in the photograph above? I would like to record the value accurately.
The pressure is 2.25 bar
